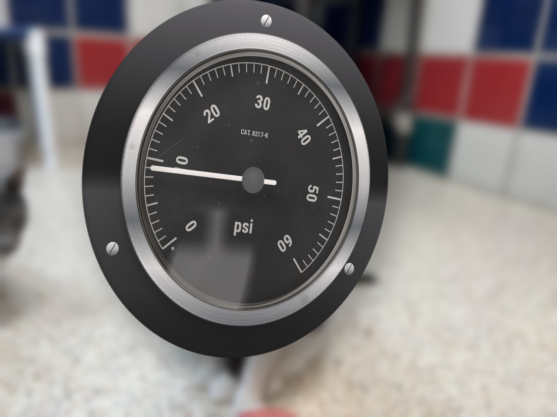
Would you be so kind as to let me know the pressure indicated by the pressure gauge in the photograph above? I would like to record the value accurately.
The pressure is 9 psi
